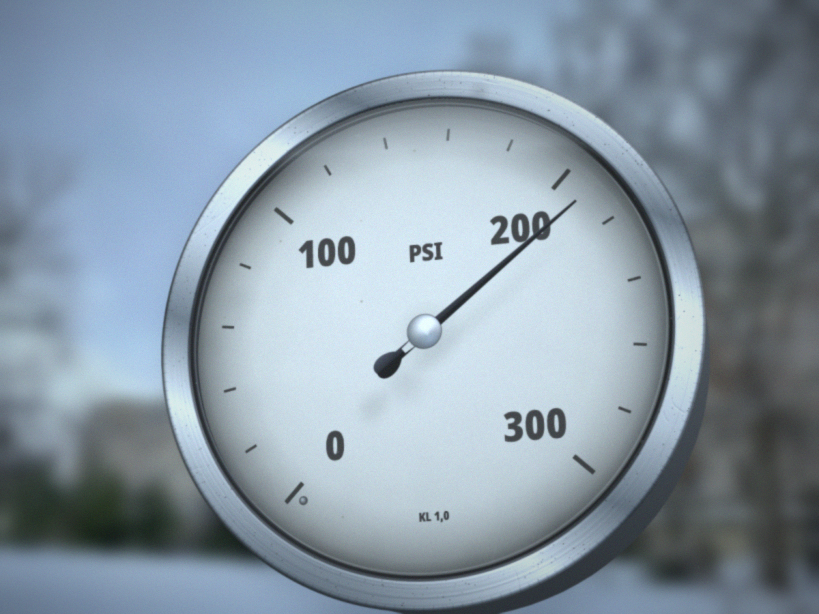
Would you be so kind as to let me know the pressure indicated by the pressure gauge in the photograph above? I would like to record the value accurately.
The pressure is 210 psi
